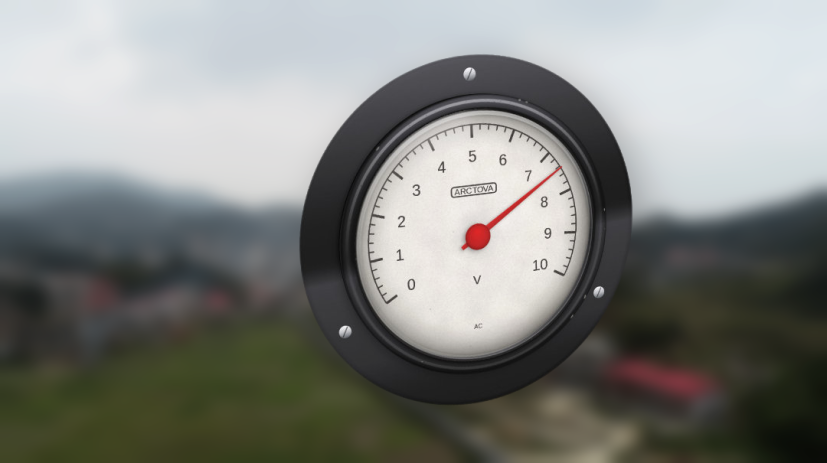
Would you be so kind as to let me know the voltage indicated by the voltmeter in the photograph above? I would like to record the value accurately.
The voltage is 7.4 V
